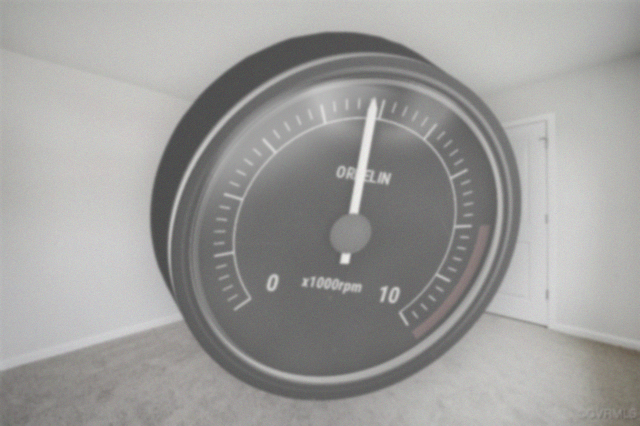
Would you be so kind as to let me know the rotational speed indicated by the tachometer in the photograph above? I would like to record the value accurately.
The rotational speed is 4800 rpm
